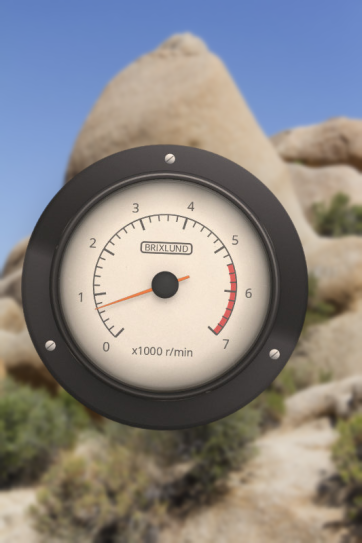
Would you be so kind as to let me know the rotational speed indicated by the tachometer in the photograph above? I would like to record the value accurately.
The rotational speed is 700 rpm
